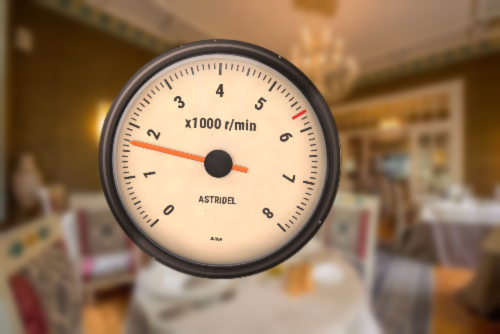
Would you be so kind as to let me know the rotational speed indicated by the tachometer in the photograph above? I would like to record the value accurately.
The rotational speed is 1700 rpm
